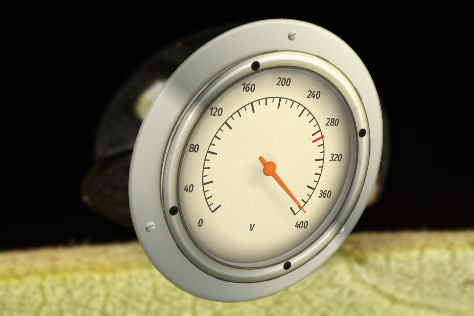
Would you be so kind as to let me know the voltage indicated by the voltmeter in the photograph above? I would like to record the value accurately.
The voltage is 390 V
